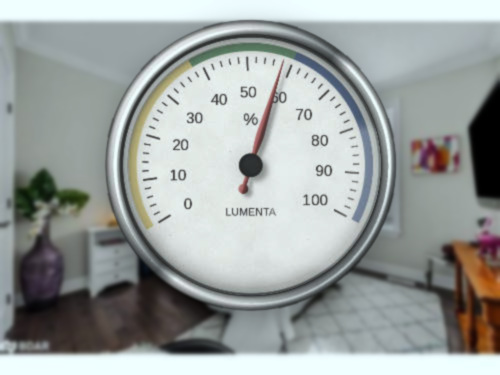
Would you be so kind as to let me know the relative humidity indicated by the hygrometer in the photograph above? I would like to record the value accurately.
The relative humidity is 58 %
